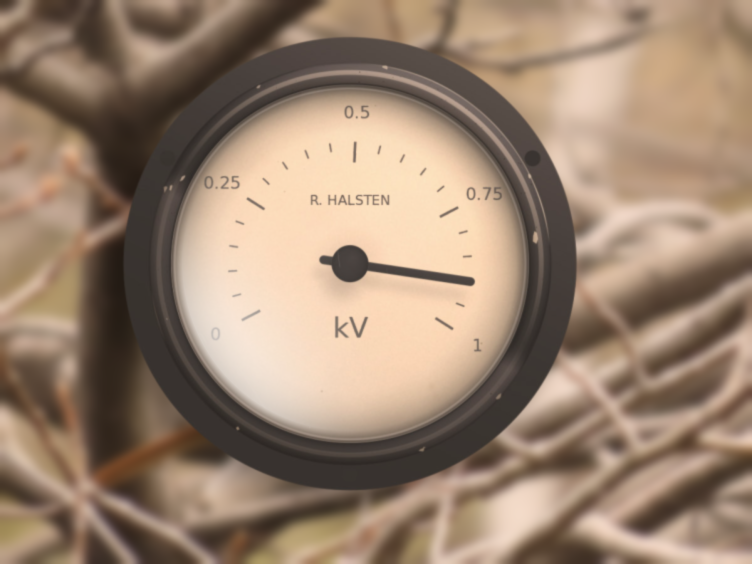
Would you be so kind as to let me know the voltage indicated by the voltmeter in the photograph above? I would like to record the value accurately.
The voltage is 0.9 kV
